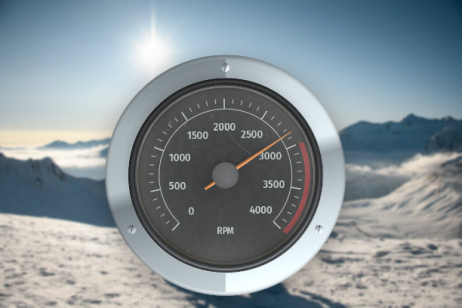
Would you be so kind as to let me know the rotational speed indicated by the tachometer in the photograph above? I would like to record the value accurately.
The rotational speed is 2850 rpm
